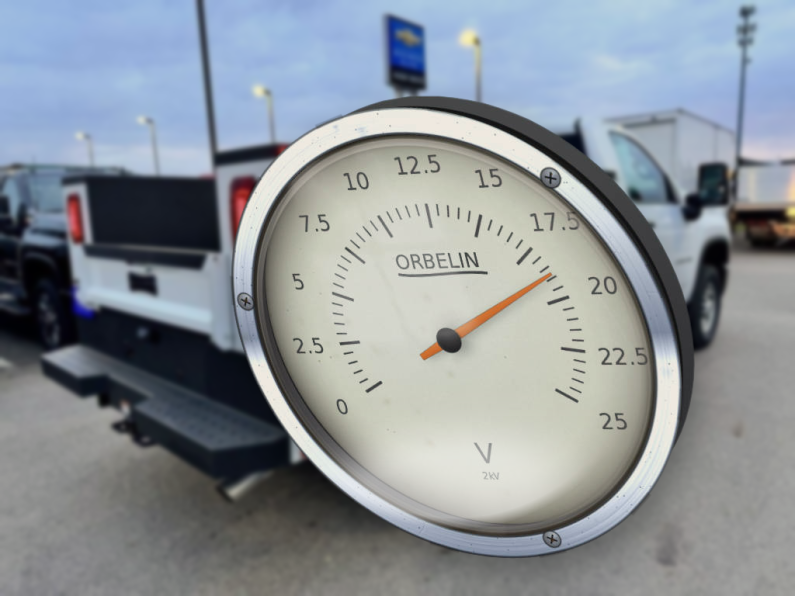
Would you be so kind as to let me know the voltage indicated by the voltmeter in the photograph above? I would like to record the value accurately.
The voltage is 18.75 V
